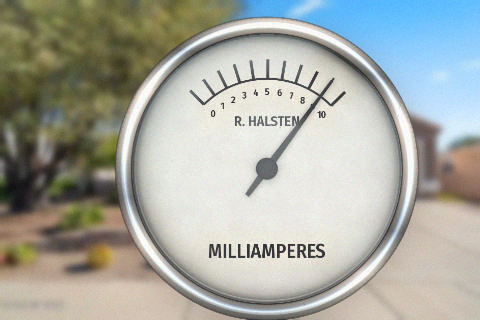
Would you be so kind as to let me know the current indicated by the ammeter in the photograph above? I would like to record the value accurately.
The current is 9 mA
